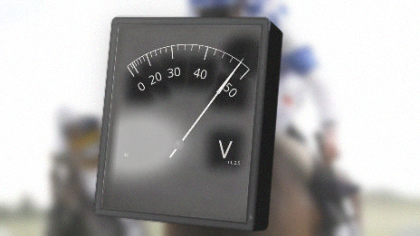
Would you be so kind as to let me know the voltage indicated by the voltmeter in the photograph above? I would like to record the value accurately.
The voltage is 48 V
